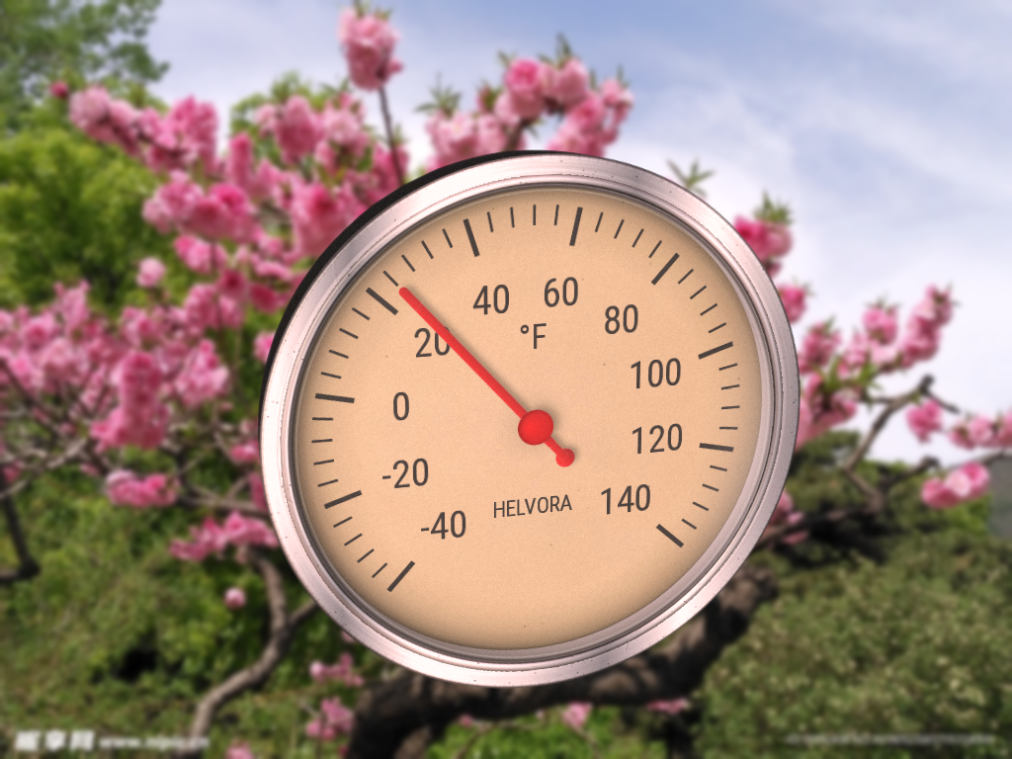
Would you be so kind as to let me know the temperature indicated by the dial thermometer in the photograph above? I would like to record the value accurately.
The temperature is 24 °F
